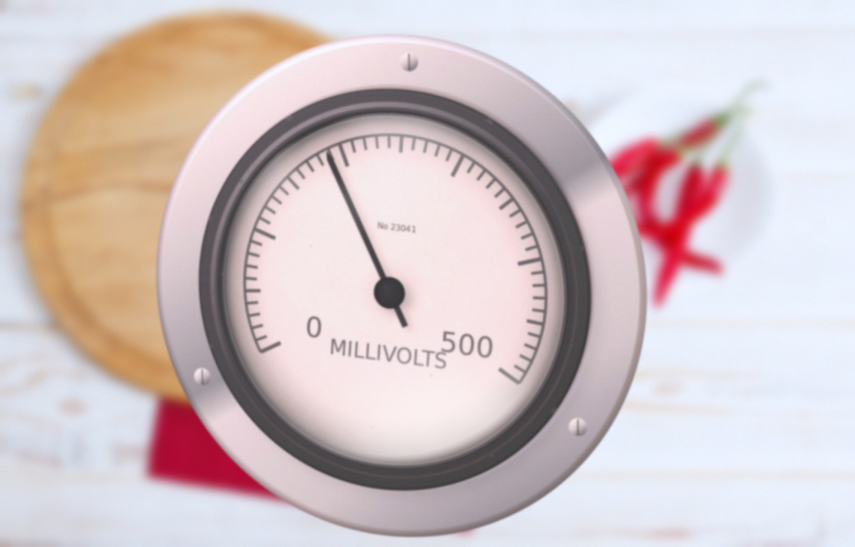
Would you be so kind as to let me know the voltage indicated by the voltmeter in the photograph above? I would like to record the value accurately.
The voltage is 190 mV
